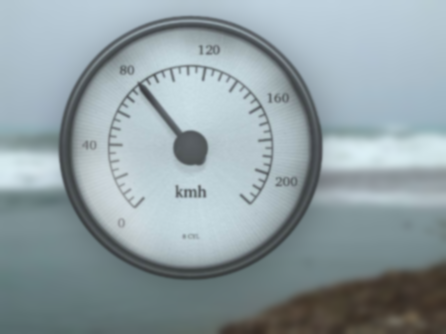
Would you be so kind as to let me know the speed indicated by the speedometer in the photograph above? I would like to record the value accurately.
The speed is 80 km/h
